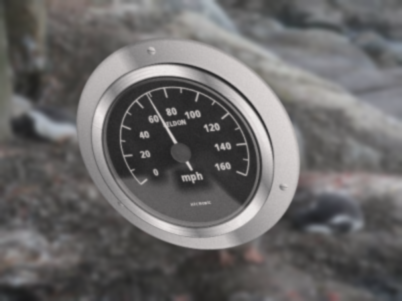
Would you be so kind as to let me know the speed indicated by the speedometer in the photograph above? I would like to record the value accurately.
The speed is 70 mph
